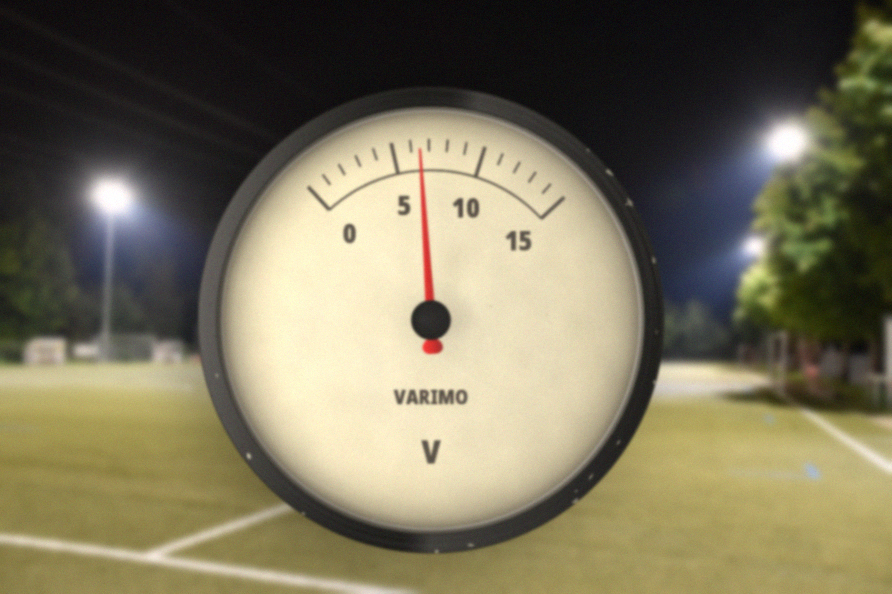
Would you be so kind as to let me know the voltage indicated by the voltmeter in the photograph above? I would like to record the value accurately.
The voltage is 6.5 V
